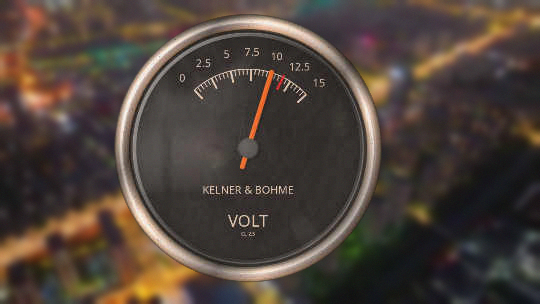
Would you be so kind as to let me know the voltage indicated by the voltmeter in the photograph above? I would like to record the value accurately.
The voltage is 10 V
